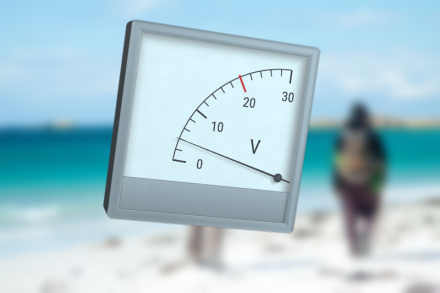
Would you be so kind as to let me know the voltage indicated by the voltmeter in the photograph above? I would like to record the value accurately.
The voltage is 4 V
